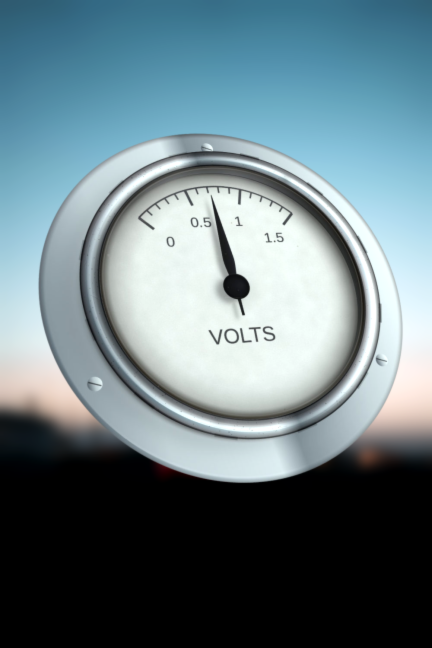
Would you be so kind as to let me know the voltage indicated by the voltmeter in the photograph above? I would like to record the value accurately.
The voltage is 0.7 V
